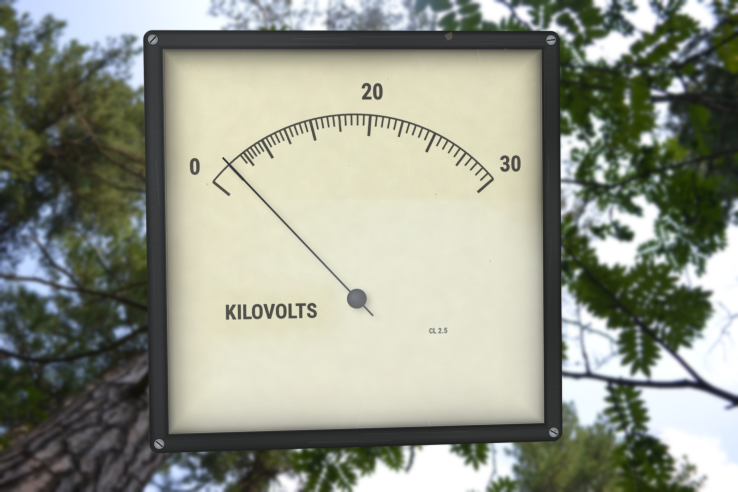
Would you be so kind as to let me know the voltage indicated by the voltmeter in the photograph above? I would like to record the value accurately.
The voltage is 5 kV
